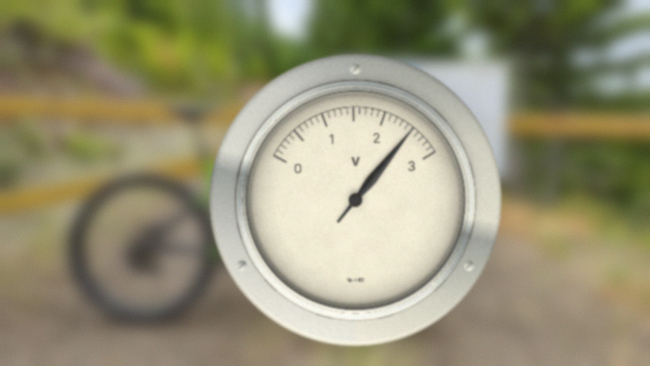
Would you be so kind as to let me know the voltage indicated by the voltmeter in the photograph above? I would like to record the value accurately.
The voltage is 2.5 V
